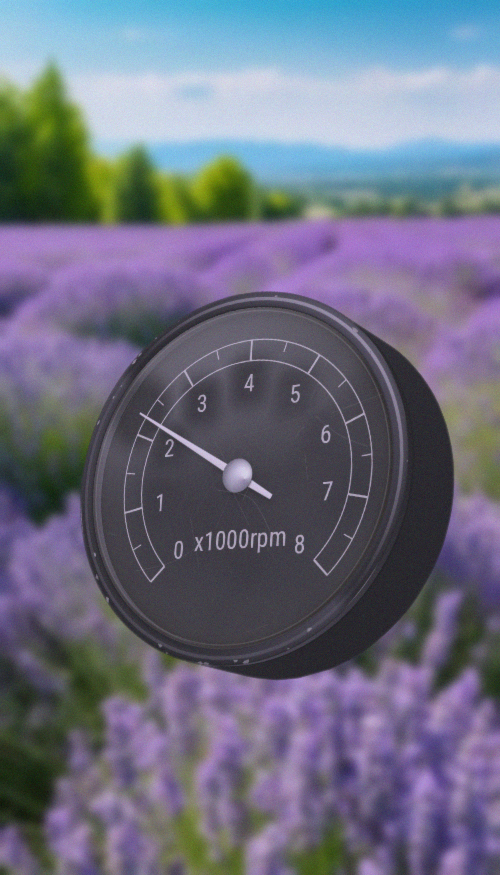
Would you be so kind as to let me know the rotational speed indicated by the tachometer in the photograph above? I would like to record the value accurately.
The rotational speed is 2250 rpm
